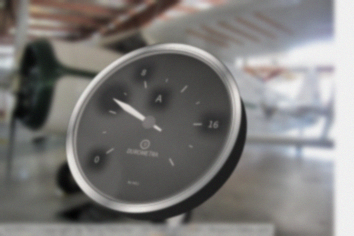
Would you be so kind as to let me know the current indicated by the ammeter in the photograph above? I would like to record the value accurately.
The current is 5 A
